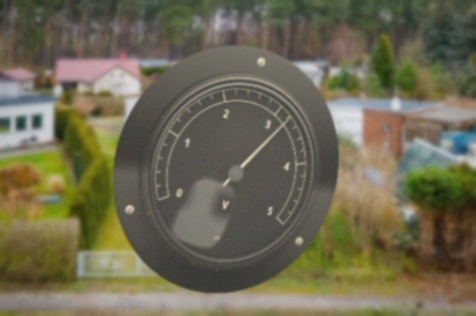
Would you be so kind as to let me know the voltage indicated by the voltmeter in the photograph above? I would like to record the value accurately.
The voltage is 3.2 V
